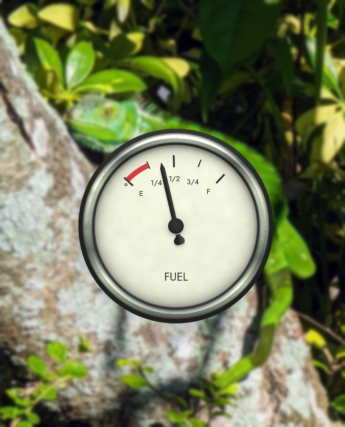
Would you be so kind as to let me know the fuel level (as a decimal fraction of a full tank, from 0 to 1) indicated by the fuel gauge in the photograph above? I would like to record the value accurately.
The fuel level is 0.375
